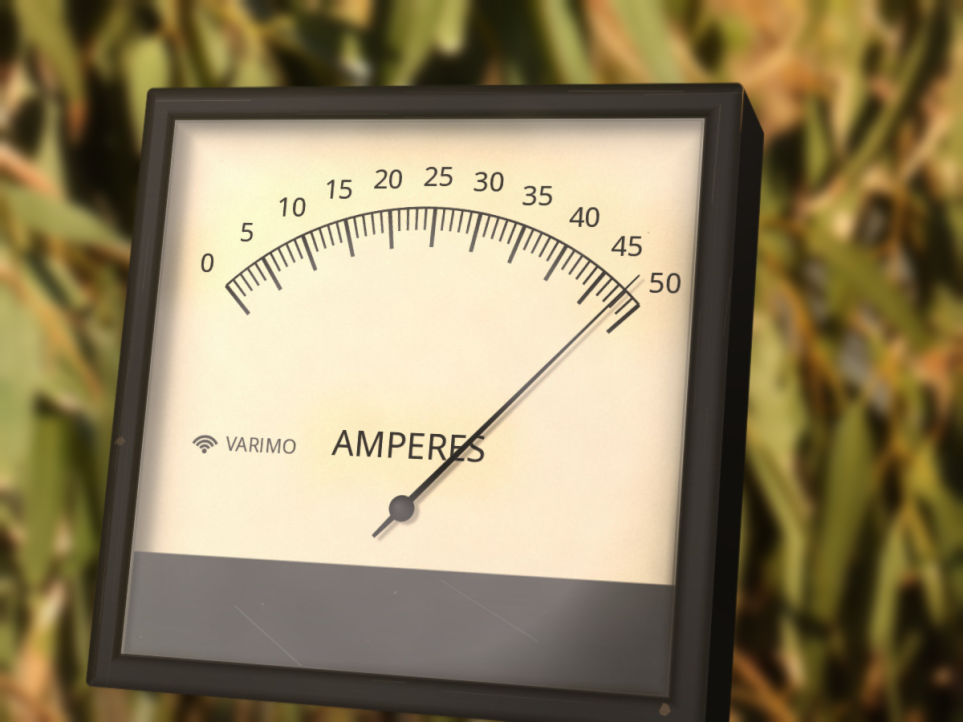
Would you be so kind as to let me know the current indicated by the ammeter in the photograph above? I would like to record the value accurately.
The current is 48 A
